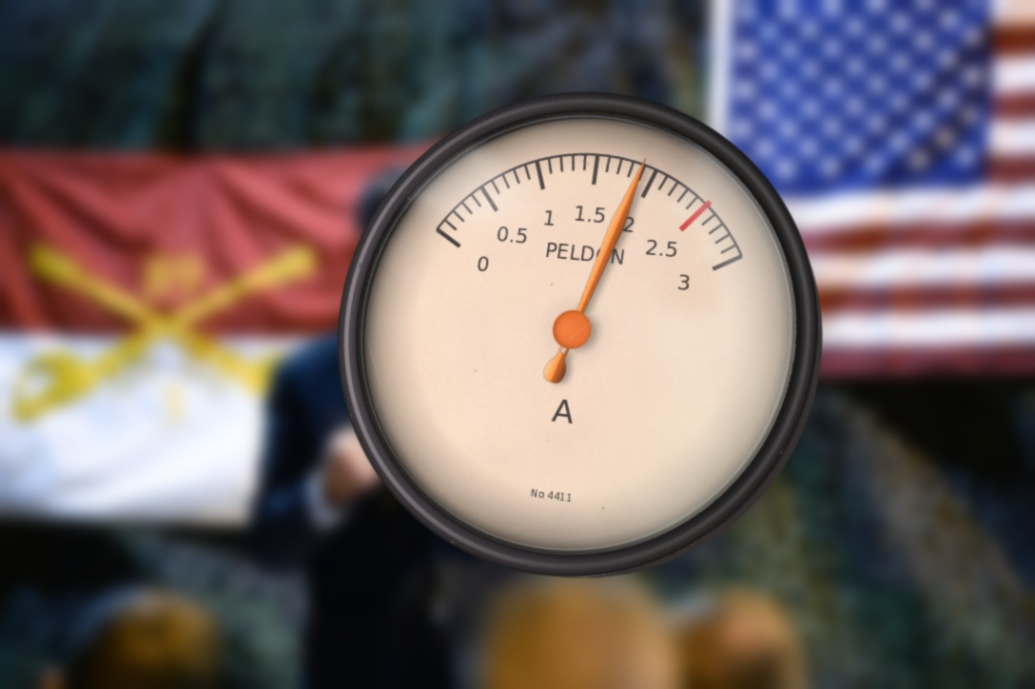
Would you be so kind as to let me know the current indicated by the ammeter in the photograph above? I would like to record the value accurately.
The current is 1.9 A
